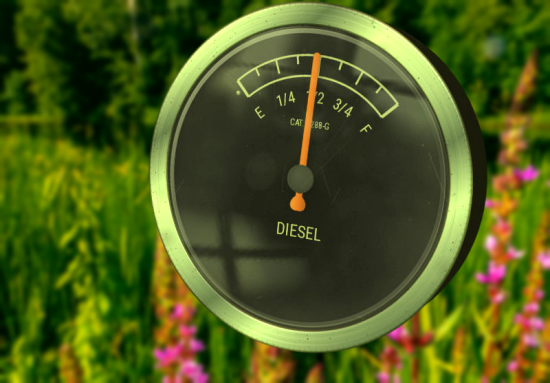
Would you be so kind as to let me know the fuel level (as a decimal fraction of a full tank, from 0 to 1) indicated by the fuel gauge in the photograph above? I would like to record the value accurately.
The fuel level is 0.5
